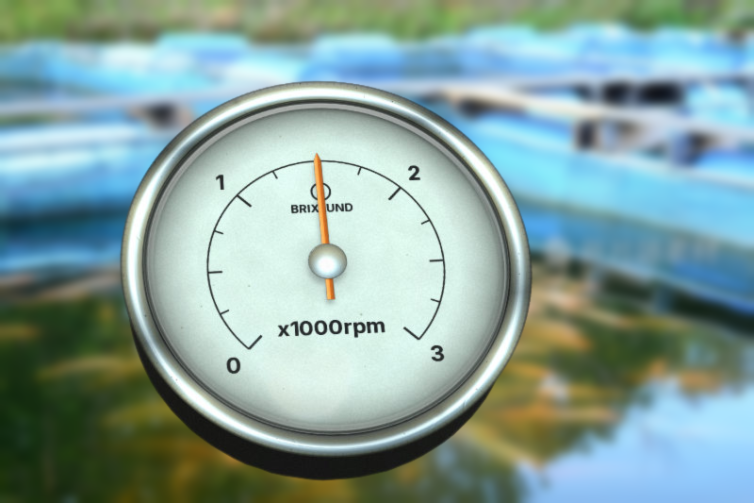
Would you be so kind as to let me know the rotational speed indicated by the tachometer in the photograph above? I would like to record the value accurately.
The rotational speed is 1500 rpm
